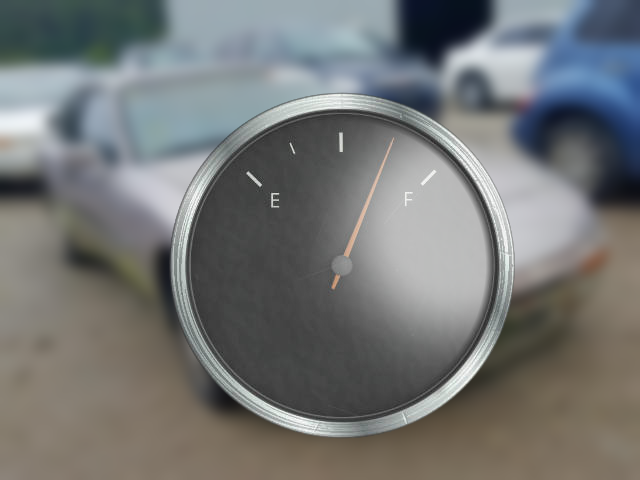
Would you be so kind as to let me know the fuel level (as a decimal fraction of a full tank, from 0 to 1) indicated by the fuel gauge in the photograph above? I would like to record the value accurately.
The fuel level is 0.75
